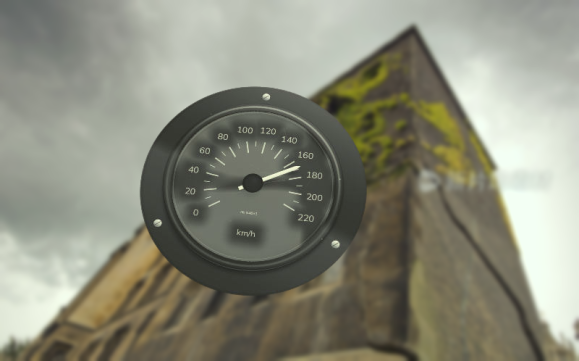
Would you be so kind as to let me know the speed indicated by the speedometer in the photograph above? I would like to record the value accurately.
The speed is 170 km/h
